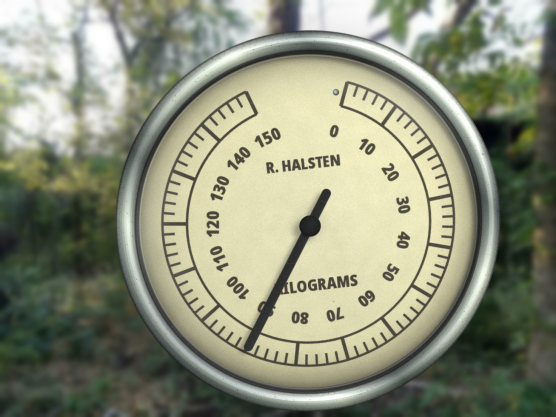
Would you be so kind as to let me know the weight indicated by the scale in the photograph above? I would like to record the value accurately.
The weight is 90 kg
